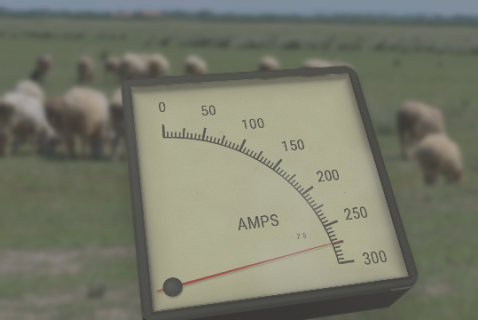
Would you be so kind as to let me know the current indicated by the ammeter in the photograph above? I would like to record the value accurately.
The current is 275 A
